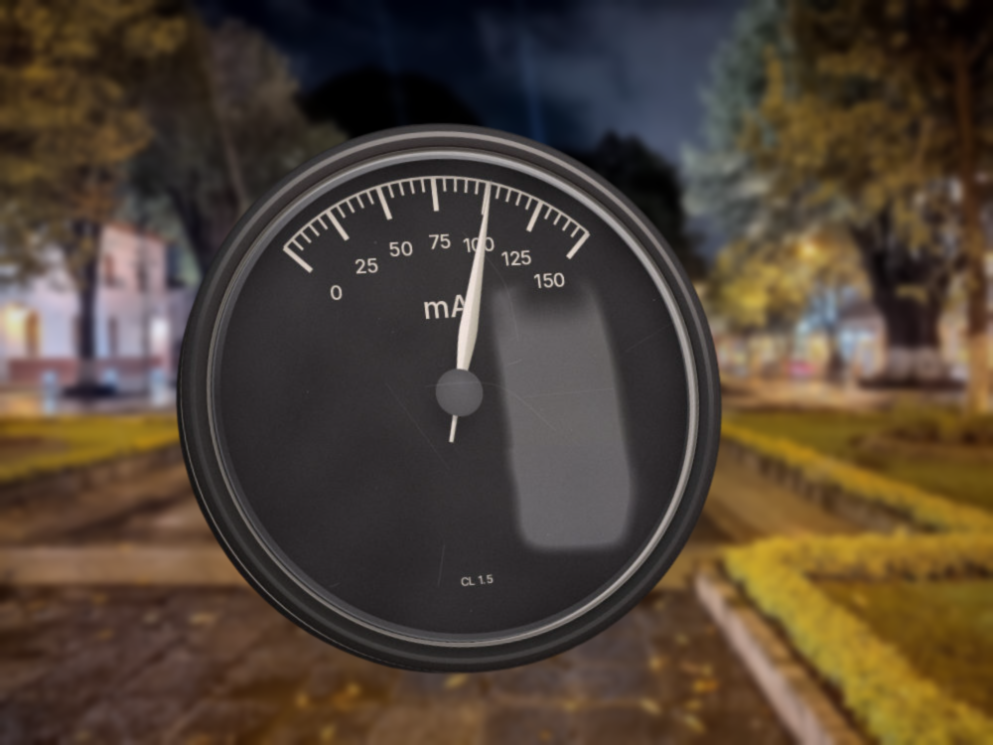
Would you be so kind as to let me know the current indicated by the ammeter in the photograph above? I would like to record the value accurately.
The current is 100 mA
